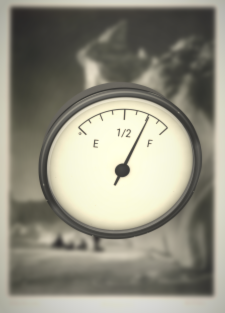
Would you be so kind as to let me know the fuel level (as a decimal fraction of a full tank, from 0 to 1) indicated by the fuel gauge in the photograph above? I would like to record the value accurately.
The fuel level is 0.75
